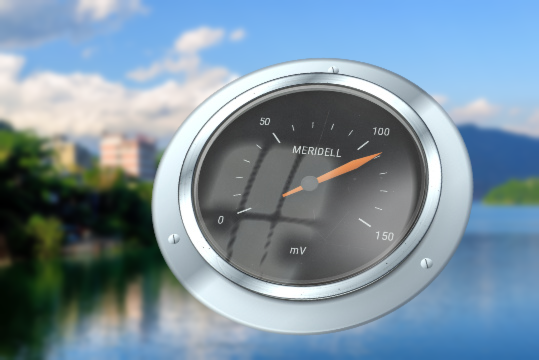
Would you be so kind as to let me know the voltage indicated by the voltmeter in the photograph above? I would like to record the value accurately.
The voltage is 110 mV
